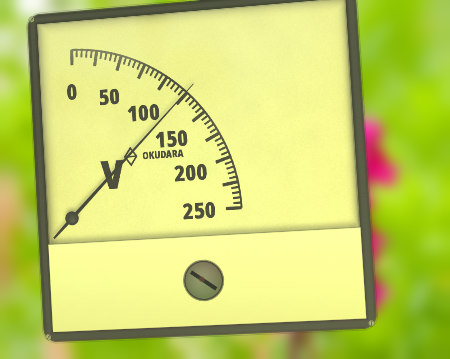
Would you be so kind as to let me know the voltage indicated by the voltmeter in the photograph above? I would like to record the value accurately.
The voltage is 125 V
